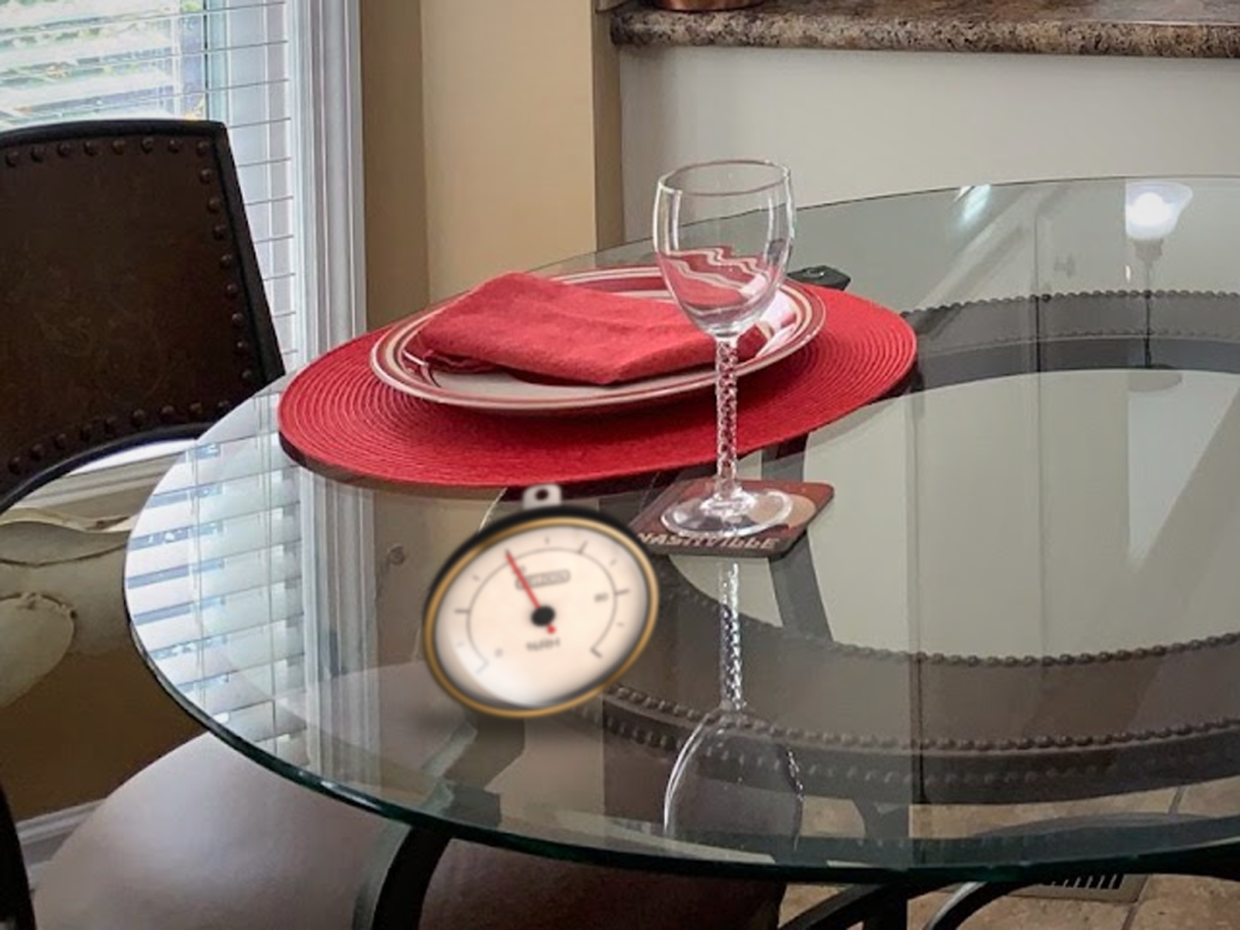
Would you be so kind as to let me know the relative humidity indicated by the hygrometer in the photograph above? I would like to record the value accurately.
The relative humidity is 40 %
